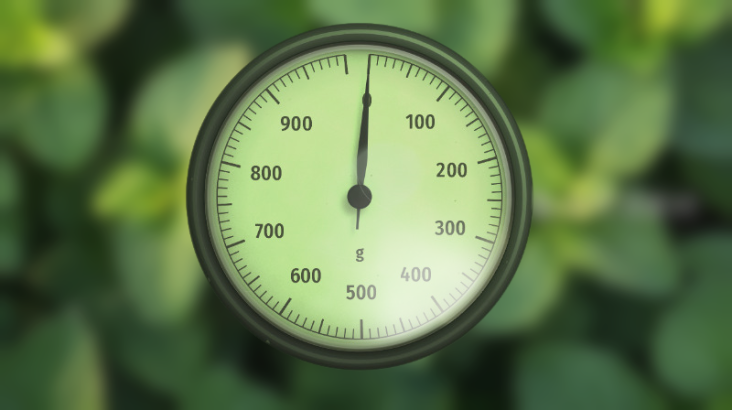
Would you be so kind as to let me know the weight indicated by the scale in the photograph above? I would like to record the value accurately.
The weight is 0 g
